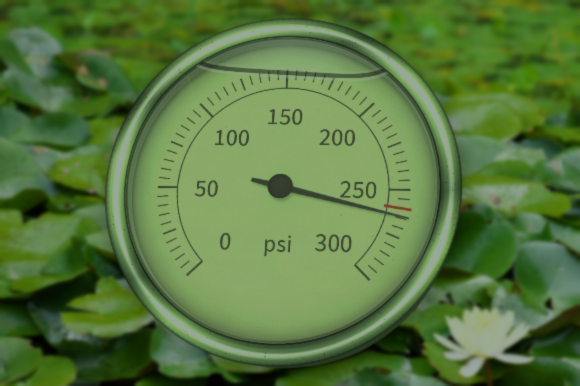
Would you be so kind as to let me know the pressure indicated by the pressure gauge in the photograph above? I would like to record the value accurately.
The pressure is 265 psi
